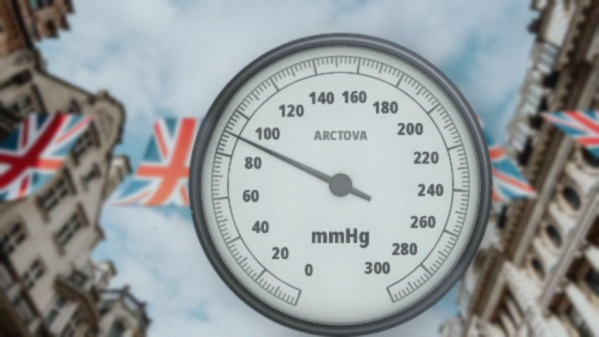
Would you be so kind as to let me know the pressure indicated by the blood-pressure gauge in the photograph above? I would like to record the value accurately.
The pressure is 90 mmHg
